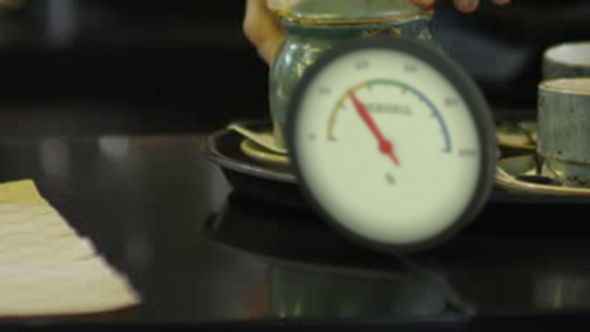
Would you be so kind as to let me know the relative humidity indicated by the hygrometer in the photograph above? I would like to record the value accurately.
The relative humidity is 30 %
